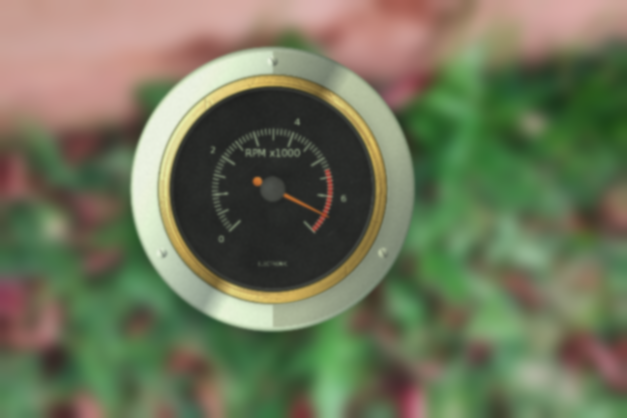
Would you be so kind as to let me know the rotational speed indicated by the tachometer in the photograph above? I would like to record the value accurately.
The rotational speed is 6500 rpm
